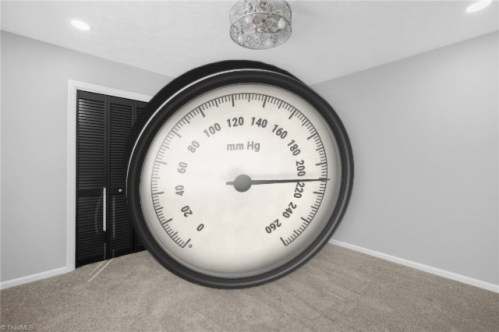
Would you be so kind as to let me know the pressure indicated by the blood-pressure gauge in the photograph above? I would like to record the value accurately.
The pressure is 210 mmHg
